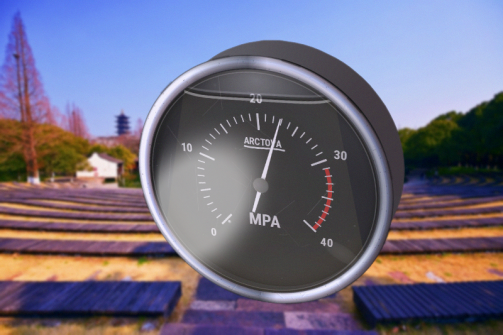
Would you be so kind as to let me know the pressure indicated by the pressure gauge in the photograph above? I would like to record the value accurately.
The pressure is 23 MPa
